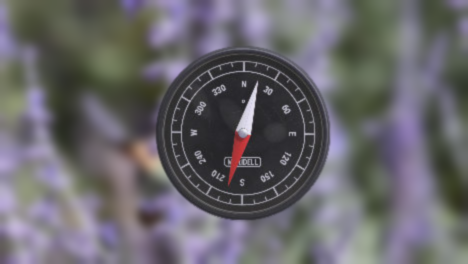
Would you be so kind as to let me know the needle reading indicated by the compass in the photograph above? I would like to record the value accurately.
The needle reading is 195 °
